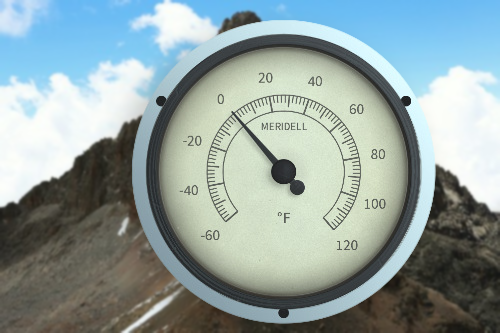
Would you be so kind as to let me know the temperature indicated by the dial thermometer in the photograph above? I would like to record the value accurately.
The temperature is 0 °F
